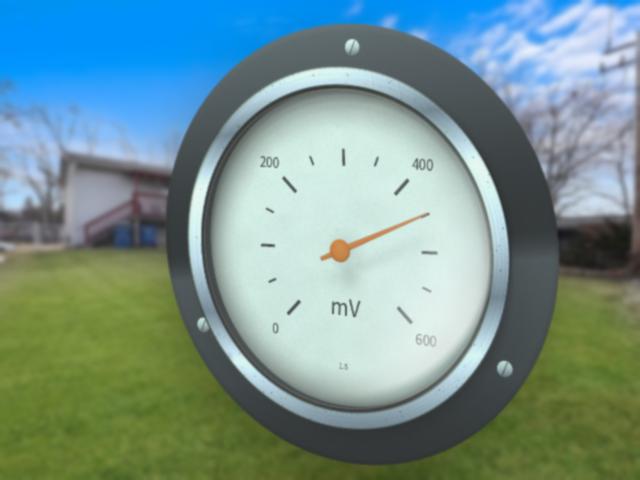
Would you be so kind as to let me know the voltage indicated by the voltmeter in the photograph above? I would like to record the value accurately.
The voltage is 450 mV
